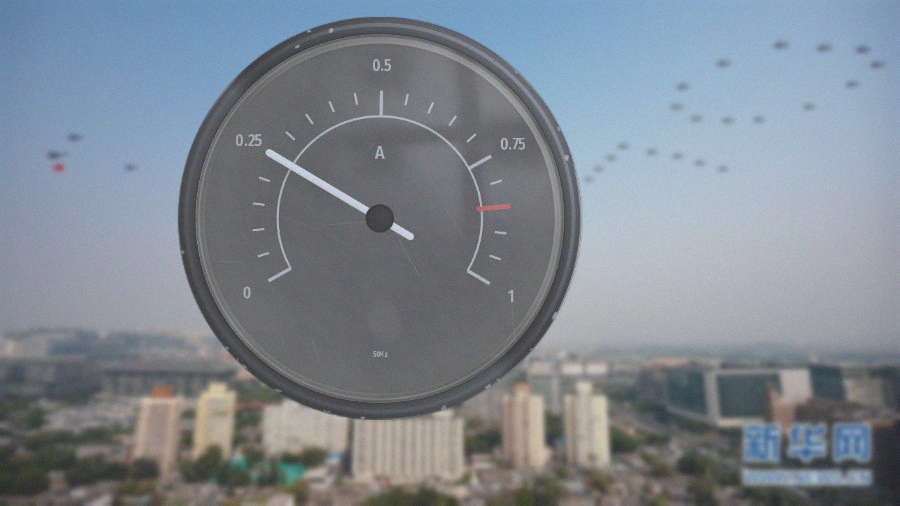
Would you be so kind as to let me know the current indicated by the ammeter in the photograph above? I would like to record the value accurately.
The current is 0.25 A
